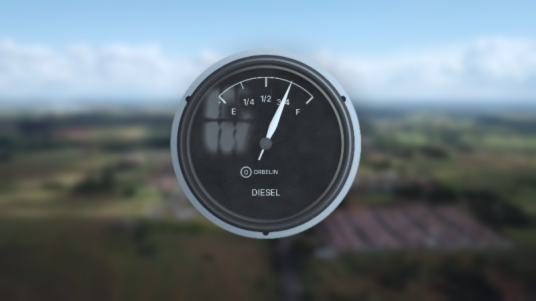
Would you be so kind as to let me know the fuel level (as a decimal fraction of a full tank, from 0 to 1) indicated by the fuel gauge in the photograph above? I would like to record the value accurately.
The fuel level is 0.75
